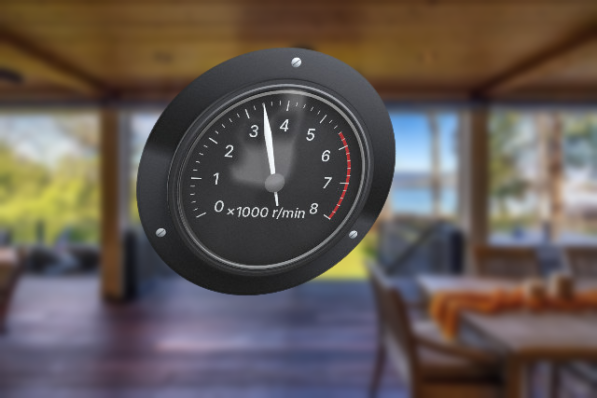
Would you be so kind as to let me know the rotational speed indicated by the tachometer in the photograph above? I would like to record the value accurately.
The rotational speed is 3400 rpm
